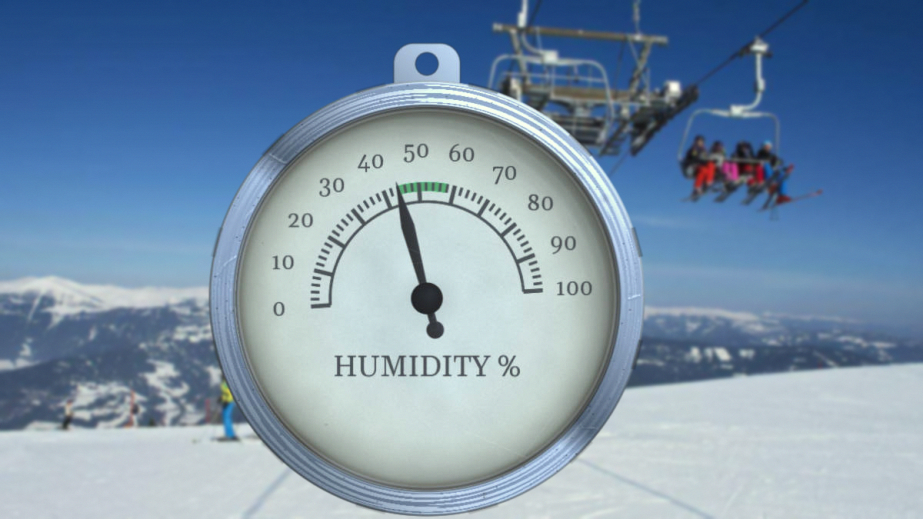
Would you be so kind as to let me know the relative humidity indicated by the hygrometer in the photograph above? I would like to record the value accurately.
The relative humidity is 44 %
